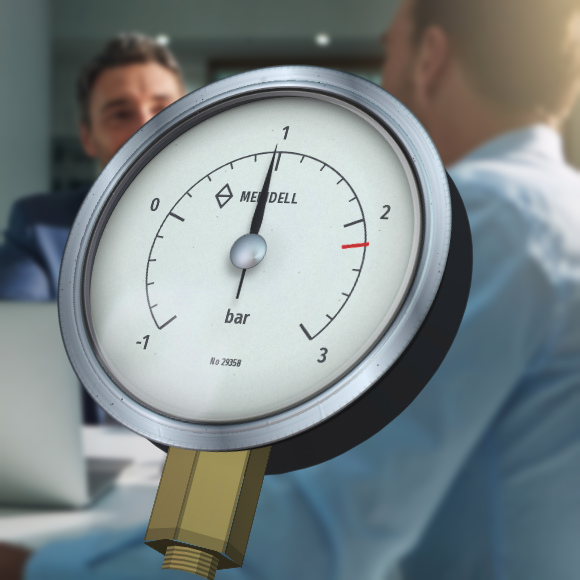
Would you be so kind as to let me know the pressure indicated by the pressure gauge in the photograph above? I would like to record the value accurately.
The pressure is 1 bar
